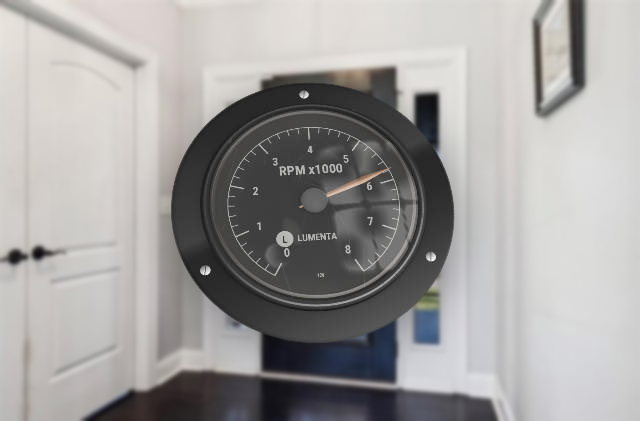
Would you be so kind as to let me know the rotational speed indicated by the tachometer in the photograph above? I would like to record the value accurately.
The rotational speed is 5800 rpm
